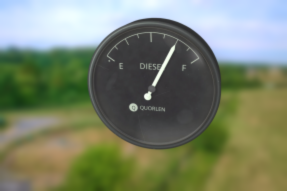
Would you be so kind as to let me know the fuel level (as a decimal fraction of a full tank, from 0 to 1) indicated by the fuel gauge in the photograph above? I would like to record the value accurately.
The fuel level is 0.75
